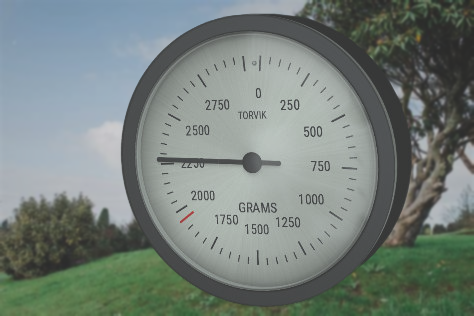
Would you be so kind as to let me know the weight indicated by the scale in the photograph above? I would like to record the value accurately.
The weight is 2275 g
